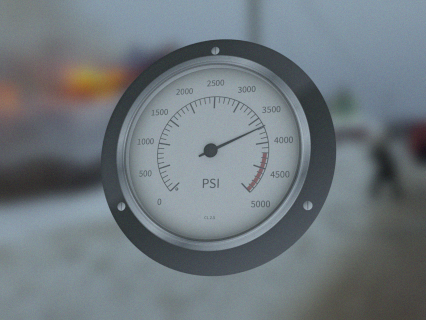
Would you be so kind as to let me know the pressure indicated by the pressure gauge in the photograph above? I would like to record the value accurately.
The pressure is 3700 psi
